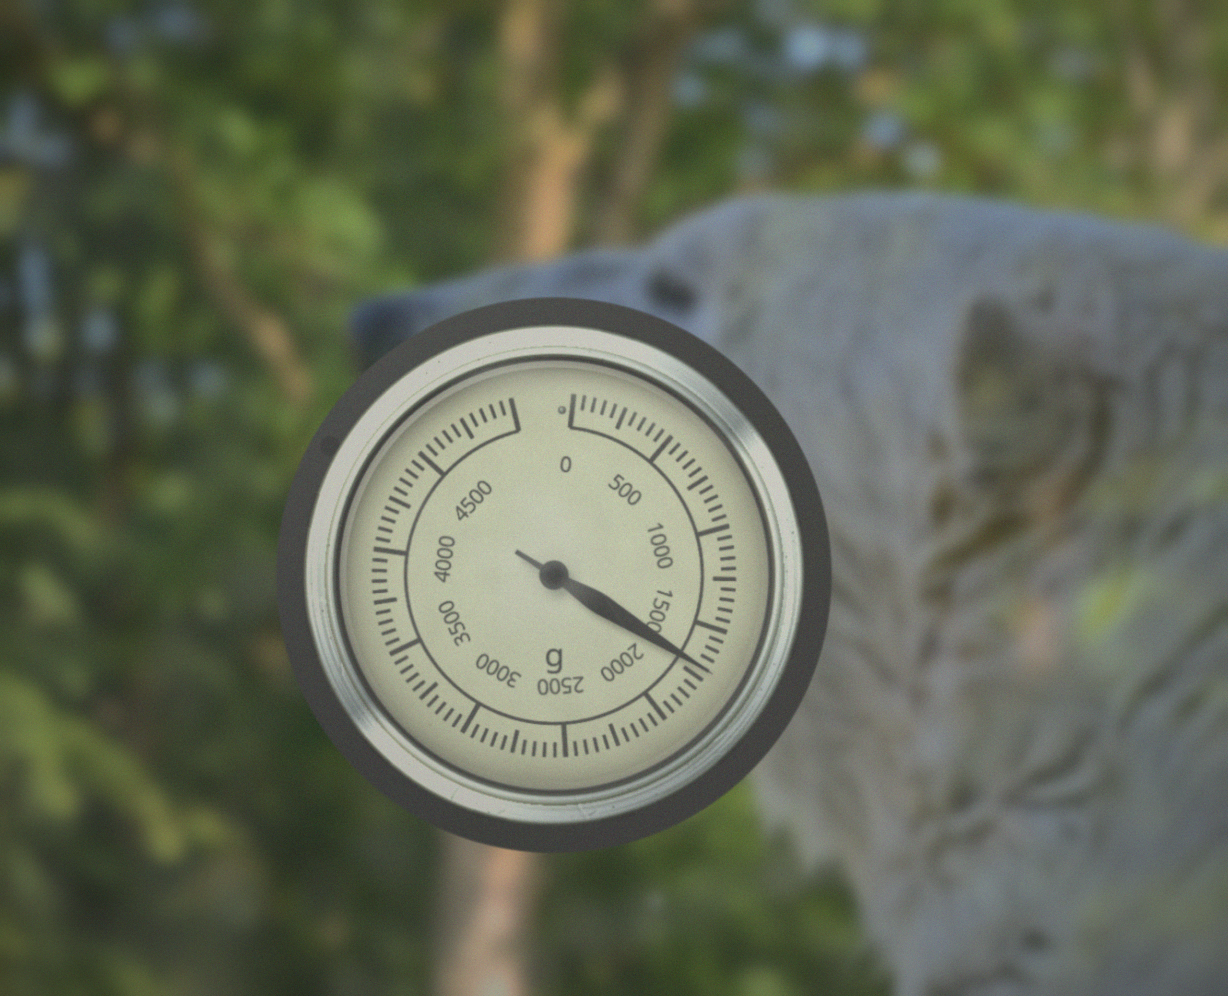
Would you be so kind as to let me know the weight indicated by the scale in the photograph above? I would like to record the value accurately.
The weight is 1700 g
